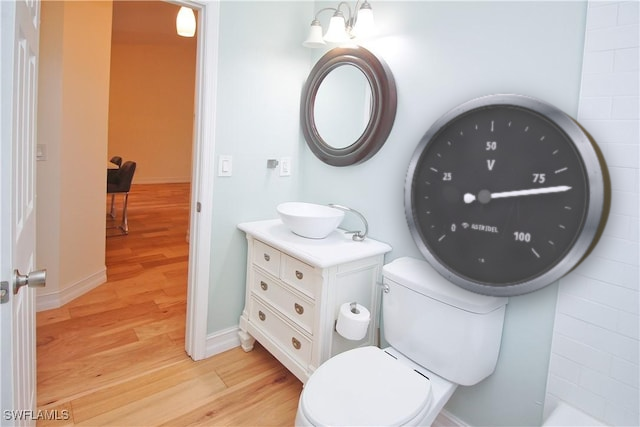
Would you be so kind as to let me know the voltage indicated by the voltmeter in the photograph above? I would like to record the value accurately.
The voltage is 80 V
